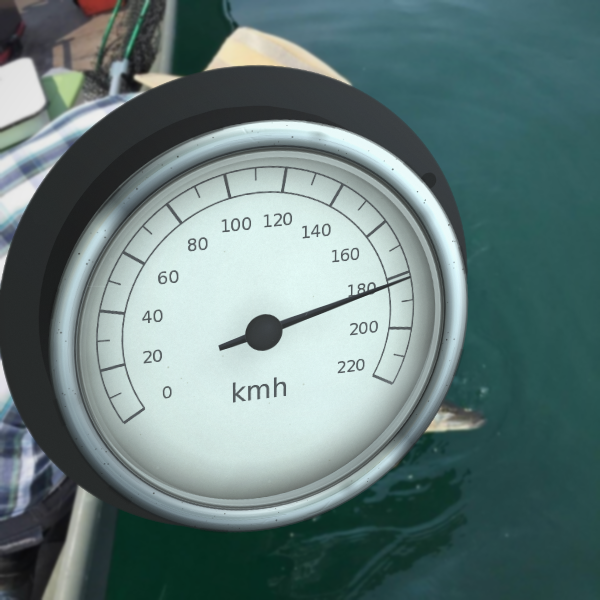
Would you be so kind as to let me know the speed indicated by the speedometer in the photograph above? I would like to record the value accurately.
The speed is 180 km/h
